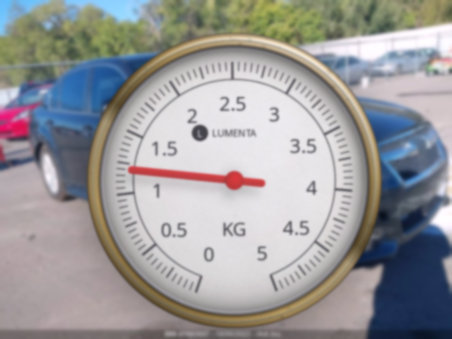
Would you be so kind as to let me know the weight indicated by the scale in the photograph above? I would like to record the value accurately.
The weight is 1.2 kg
